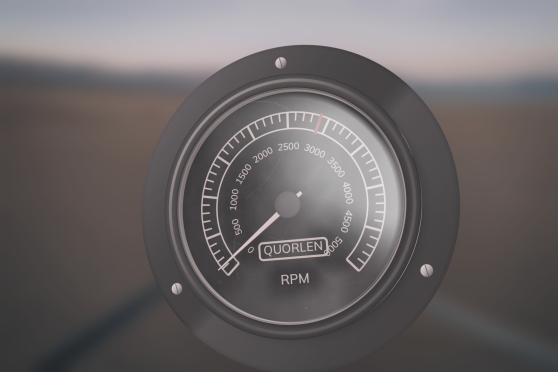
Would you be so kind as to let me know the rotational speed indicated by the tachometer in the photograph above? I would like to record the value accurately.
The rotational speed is 100 rpm
